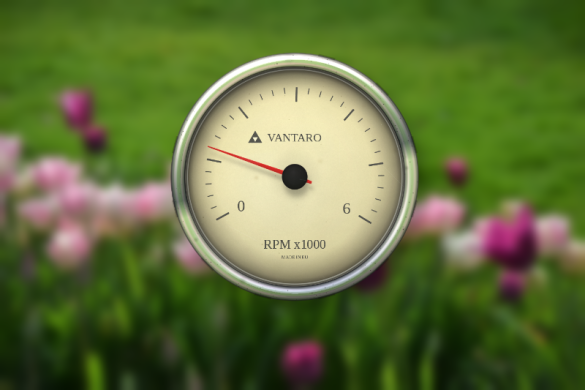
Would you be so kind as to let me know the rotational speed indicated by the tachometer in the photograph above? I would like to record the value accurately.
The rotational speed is 1200 rpm
